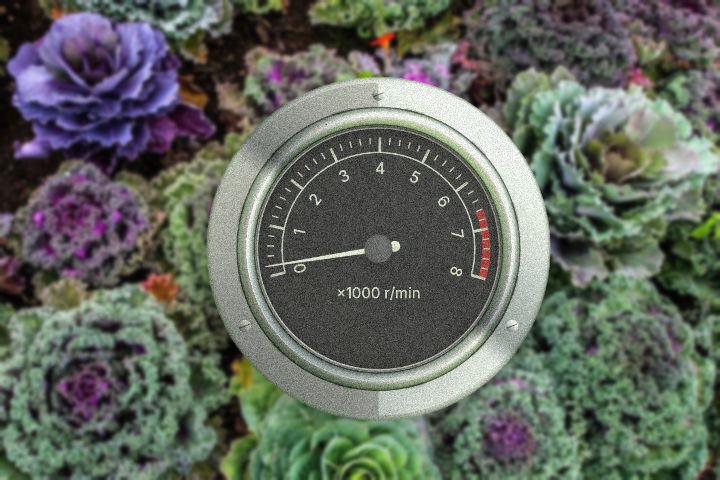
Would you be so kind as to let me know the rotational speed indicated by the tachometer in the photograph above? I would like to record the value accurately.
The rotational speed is 200 rpm
